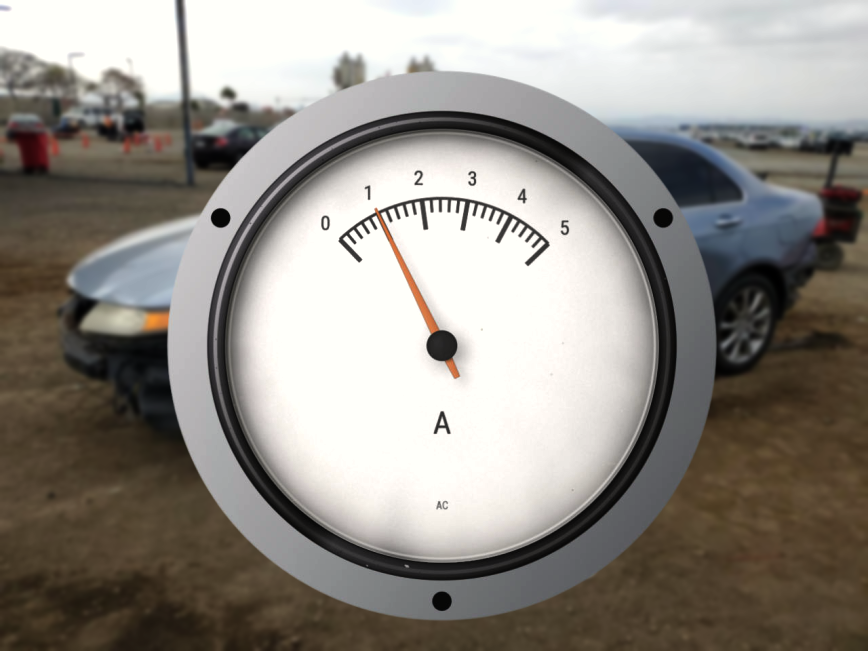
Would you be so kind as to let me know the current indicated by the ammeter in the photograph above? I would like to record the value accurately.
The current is 1 A
